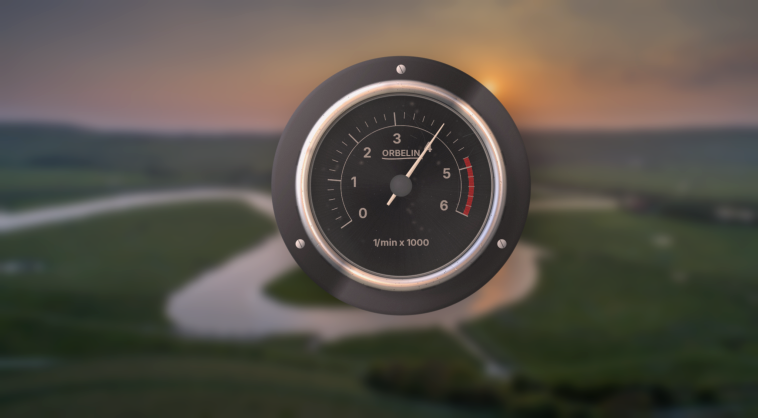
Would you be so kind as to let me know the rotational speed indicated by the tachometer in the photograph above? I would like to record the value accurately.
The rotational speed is 4000 rpm
